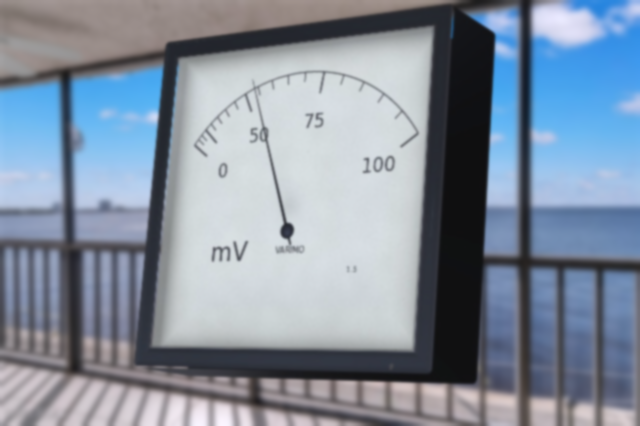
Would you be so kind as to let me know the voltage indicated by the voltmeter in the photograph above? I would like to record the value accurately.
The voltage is 55 mV
